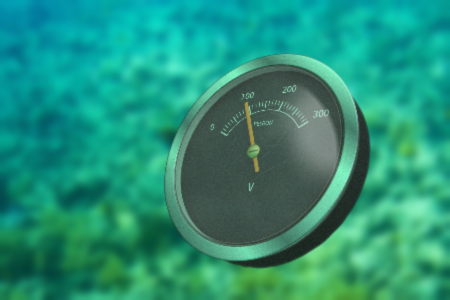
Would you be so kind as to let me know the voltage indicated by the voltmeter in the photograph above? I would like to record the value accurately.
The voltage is 100 V
